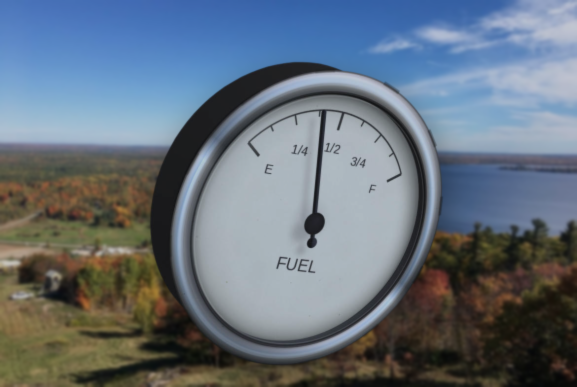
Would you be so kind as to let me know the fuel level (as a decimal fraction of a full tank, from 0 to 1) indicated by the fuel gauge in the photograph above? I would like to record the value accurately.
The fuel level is 0.375
